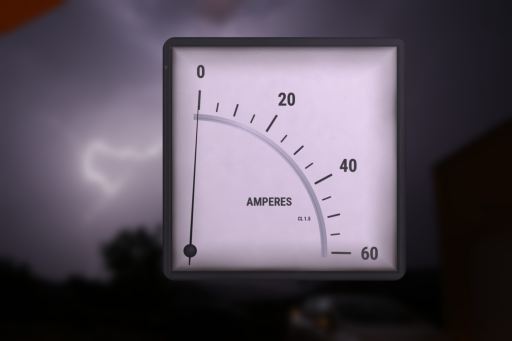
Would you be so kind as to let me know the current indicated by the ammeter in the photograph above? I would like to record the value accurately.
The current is 0 A
